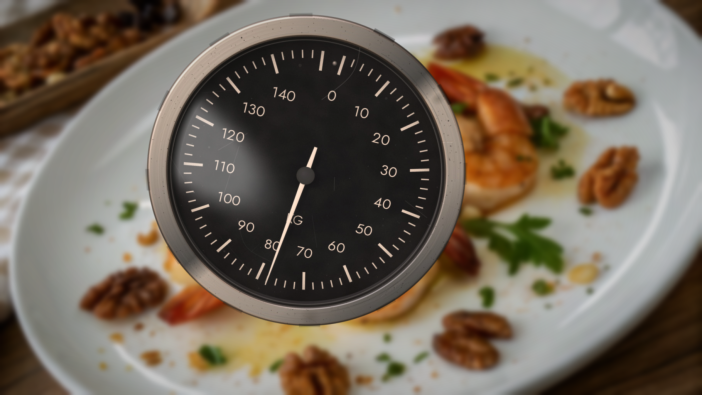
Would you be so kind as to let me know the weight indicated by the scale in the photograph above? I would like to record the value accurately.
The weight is 78 kg
